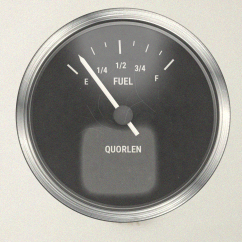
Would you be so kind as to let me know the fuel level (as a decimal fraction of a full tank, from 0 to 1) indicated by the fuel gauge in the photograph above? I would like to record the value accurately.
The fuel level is 0.125
